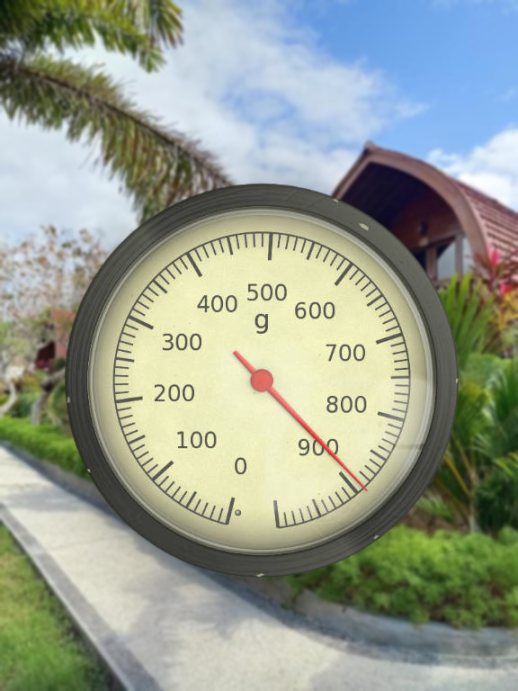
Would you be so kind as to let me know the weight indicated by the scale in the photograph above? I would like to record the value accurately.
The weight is 890 g
